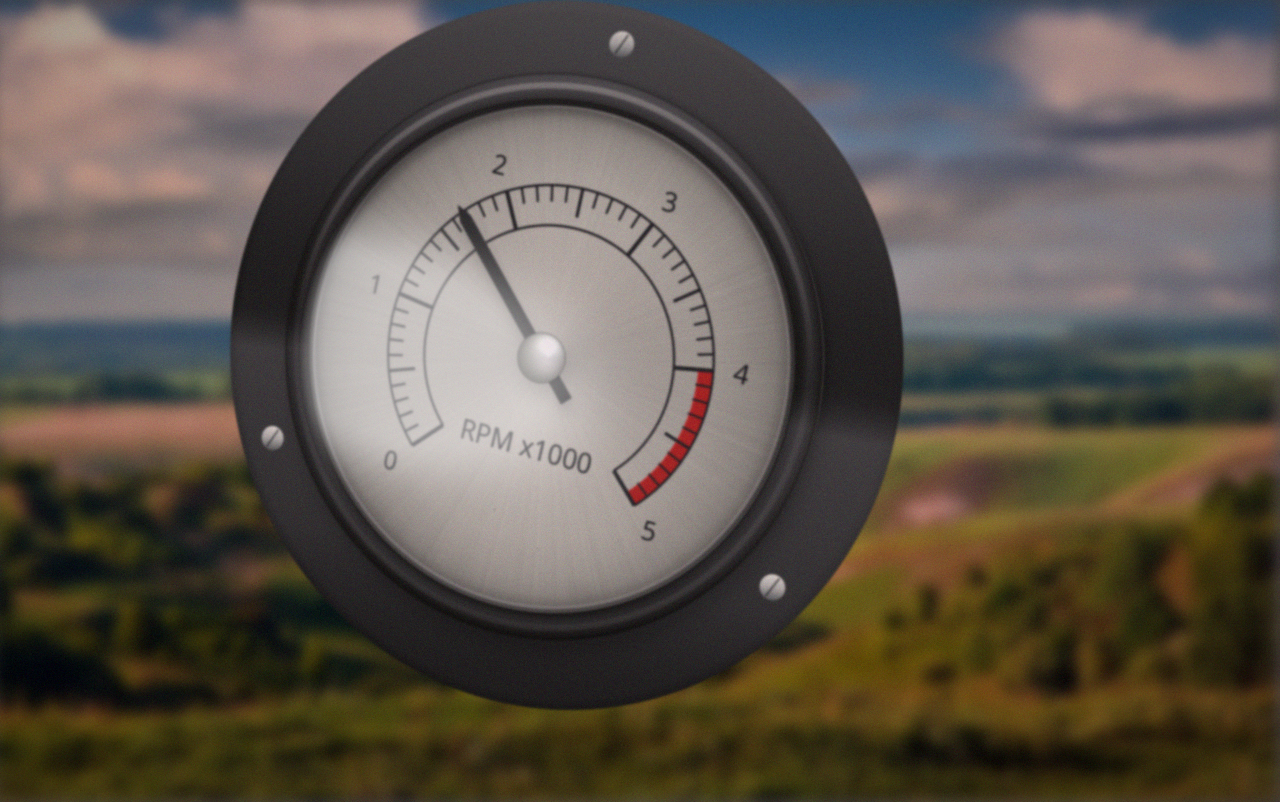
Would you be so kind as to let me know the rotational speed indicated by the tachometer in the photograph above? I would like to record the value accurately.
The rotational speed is 1700 rpm
